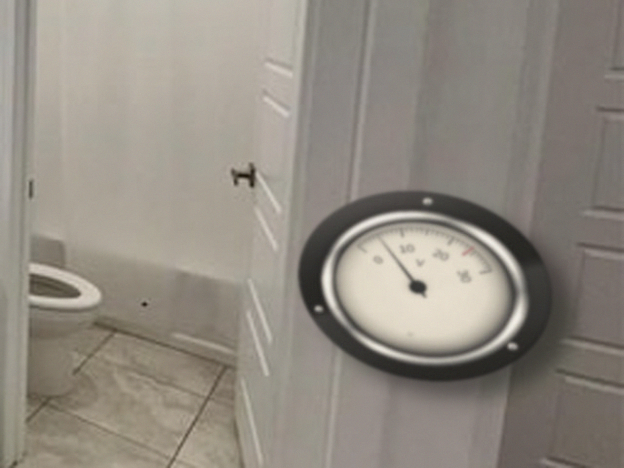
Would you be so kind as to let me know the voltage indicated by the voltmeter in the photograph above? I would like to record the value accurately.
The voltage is 5 V
